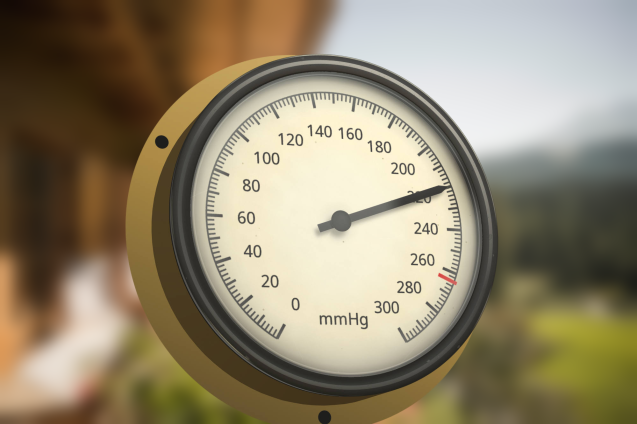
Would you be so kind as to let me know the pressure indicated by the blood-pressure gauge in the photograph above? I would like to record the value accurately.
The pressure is 220 mmHg
